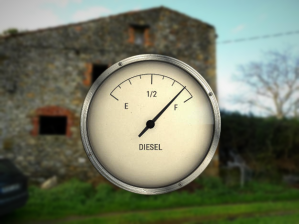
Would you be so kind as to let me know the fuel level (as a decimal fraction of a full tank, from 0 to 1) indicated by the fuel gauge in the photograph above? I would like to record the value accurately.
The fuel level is 0.875
